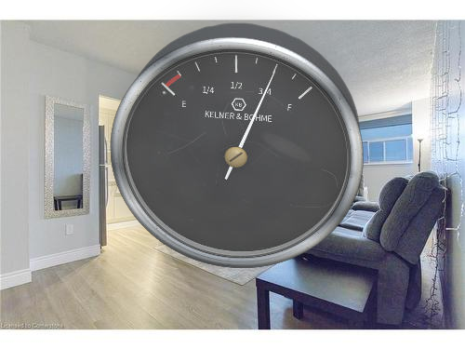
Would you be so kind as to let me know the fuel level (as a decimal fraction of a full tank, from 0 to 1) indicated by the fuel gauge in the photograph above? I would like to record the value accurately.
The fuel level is 0.75
